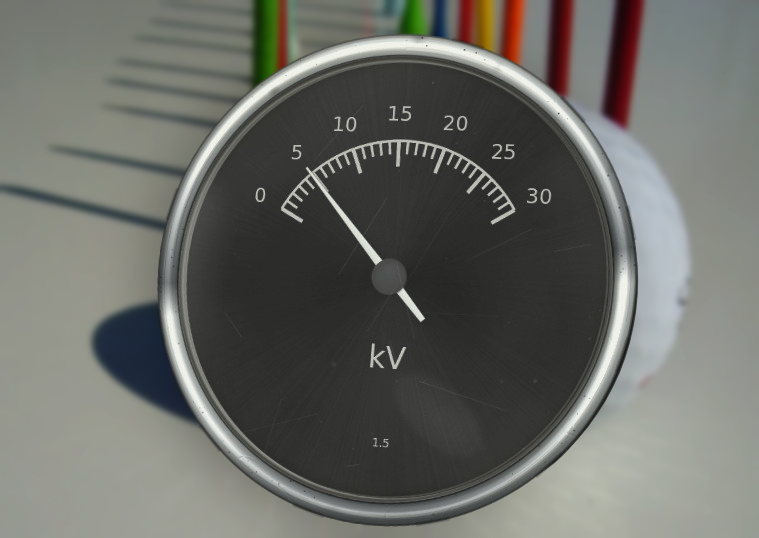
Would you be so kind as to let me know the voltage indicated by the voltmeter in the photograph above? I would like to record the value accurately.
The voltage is 5 kV
